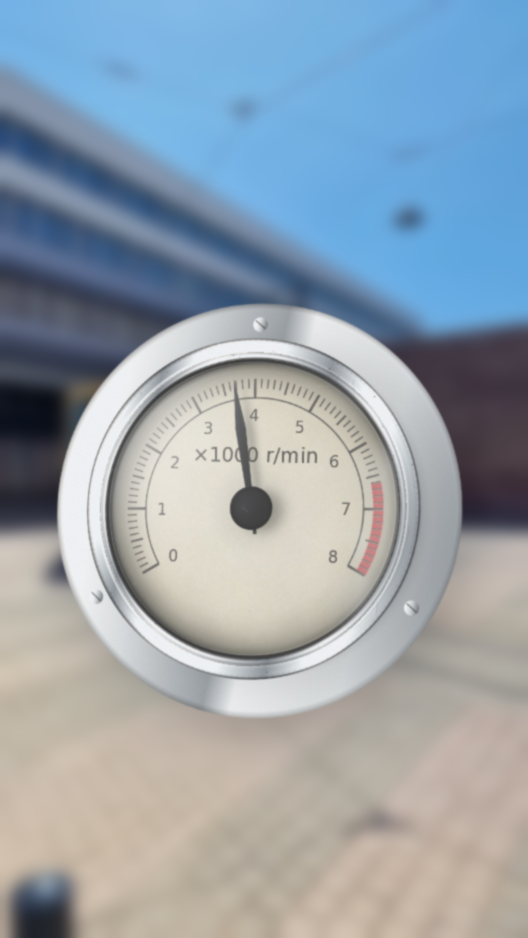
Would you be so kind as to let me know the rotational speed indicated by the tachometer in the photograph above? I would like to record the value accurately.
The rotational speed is 3700 rpm
